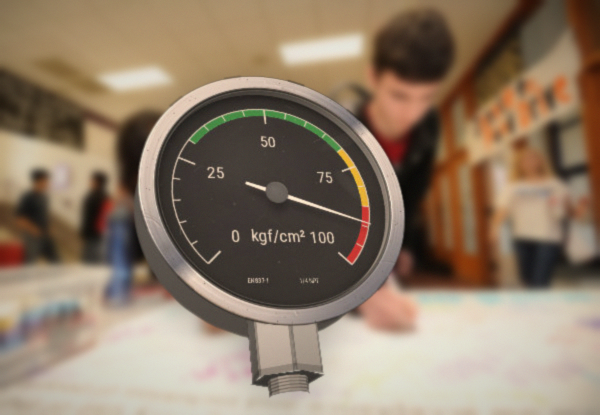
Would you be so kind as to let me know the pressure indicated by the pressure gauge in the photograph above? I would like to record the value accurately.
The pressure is 90 kg/cm²
